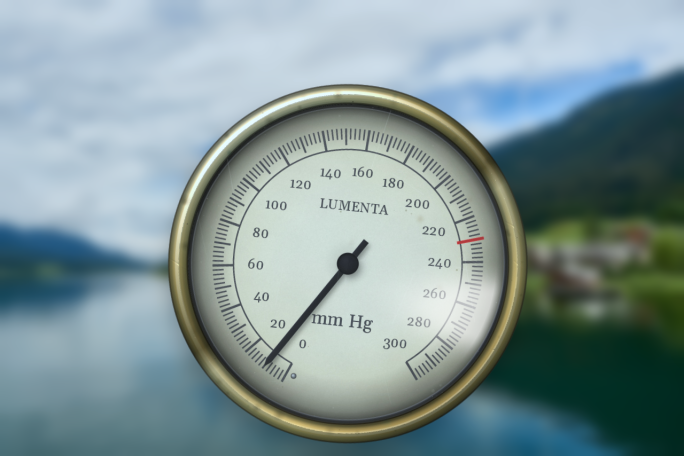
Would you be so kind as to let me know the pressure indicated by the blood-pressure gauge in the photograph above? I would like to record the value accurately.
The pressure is 10 mmHg
